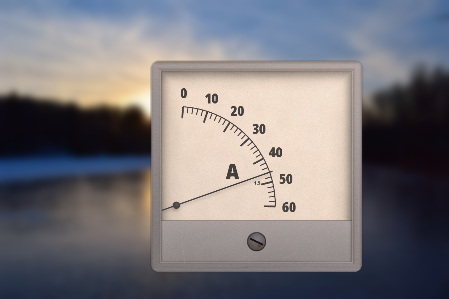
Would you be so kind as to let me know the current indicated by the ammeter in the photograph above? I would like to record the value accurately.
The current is 46 A
